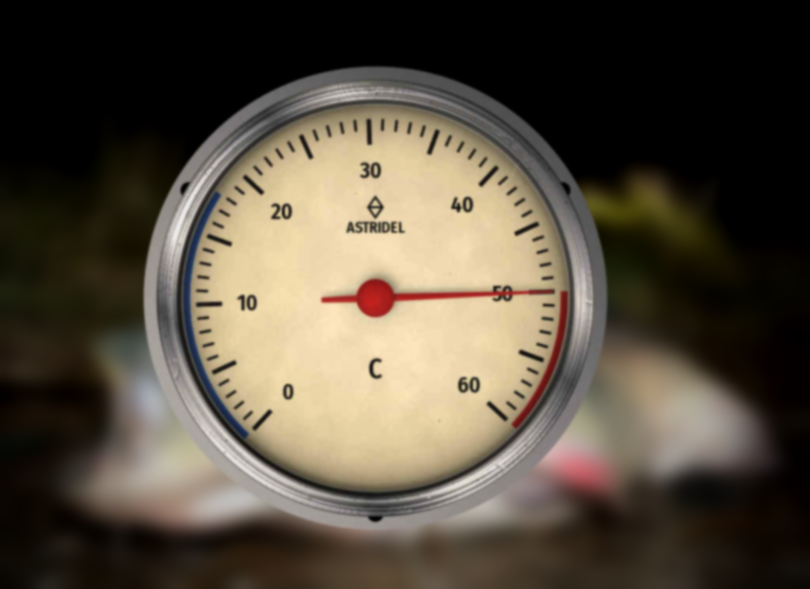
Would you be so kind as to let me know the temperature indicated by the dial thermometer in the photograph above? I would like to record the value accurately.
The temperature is 50 °C
